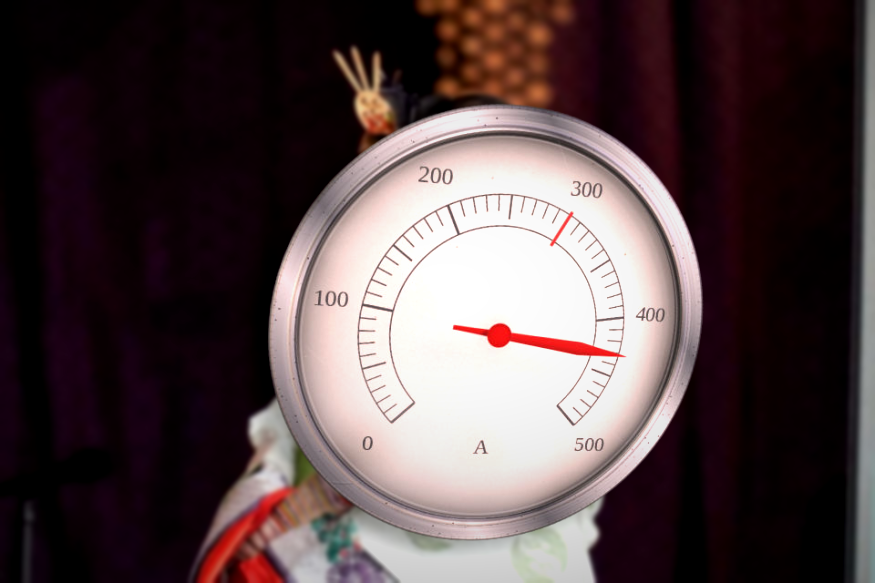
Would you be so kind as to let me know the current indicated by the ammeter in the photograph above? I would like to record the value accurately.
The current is 430 A
